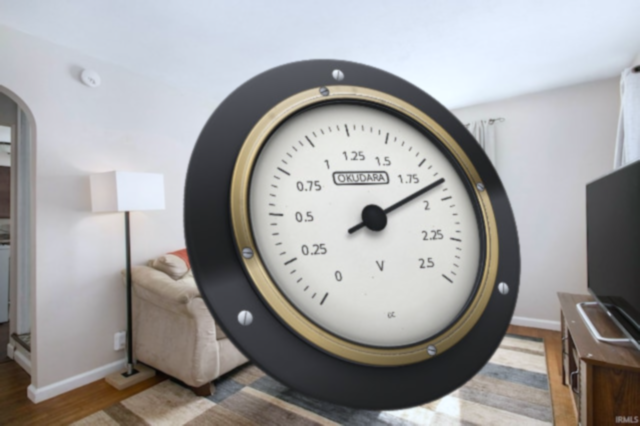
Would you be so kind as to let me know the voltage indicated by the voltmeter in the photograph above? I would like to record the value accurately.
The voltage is 1.9 V
